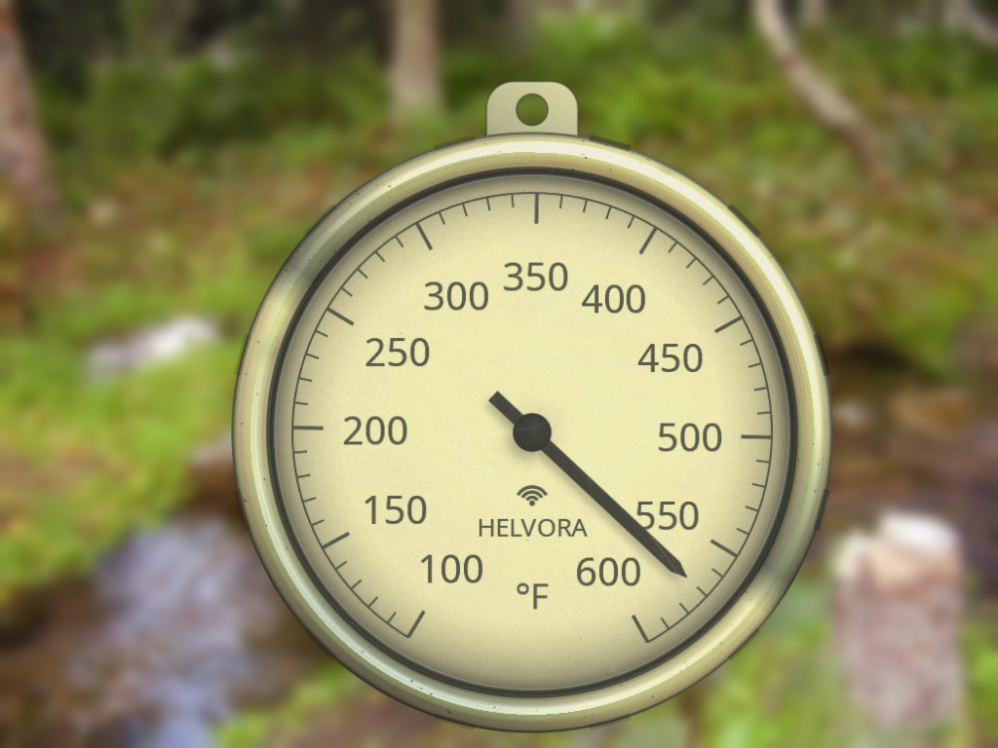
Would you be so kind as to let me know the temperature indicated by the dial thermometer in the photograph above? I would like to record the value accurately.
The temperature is 570 °F
